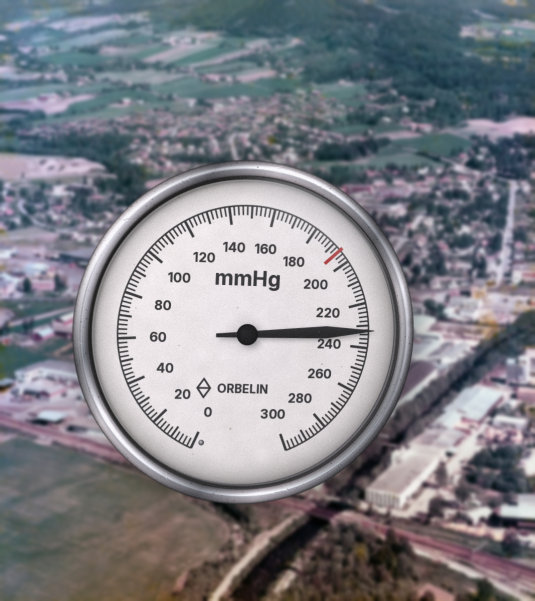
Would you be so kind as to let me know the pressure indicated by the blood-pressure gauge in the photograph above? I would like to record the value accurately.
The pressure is 232 mmHg
